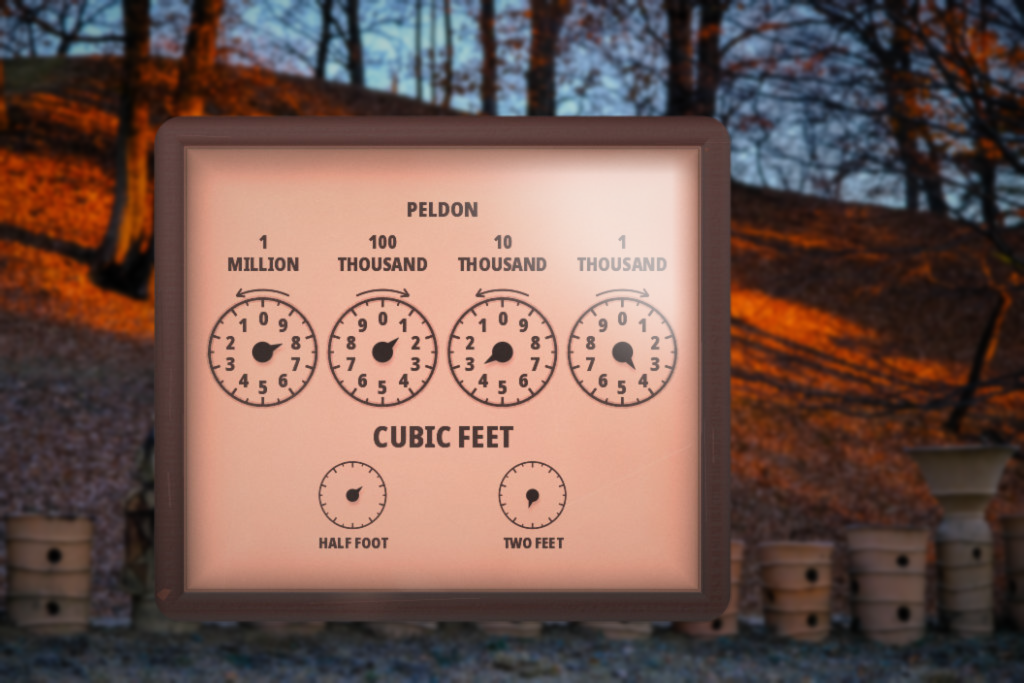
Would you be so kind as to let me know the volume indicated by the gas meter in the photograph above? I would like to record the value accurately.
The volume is 813400 ft³
